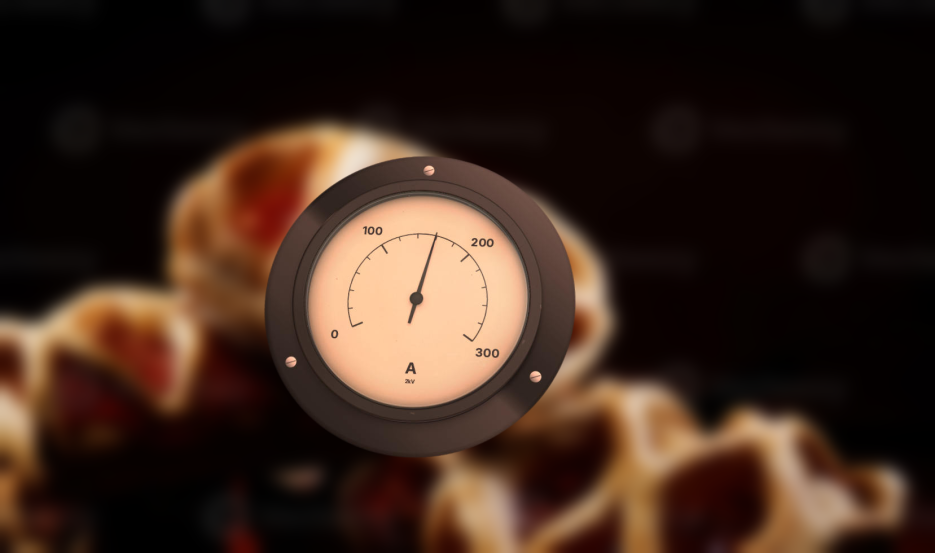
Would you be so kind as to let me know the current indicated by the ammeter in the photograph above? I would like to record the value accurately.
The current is 160 A
